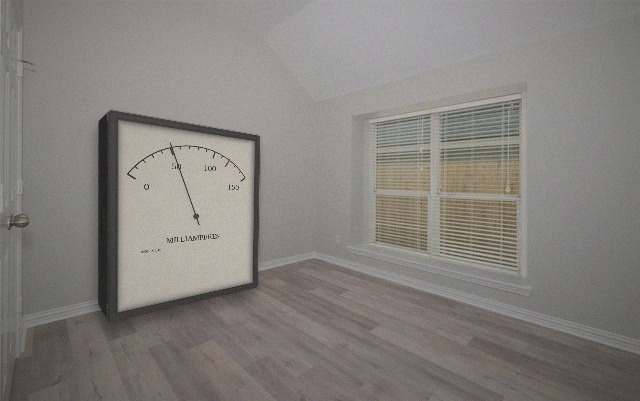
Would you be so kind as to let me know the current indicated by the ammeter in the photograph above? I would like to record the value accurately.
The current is 50 mA
